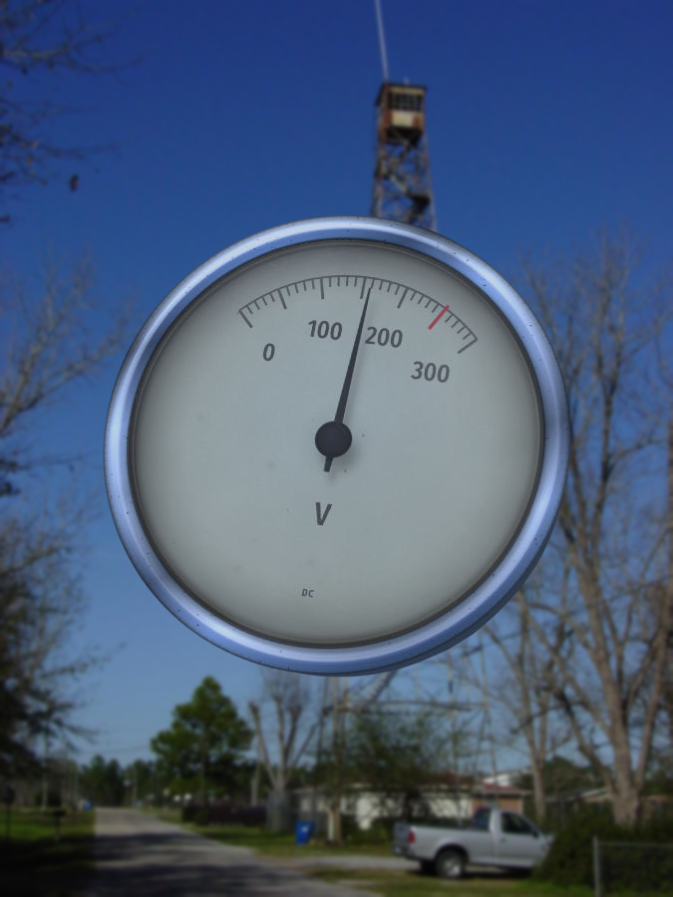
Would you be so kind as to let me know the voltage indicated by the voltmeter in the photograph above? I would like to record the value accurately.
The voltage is 160 V
